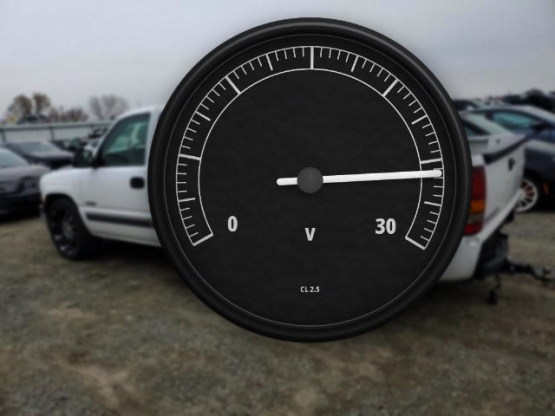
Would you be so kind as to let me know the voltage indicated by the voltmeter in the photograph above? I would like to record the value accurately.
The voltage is 25.75 V
